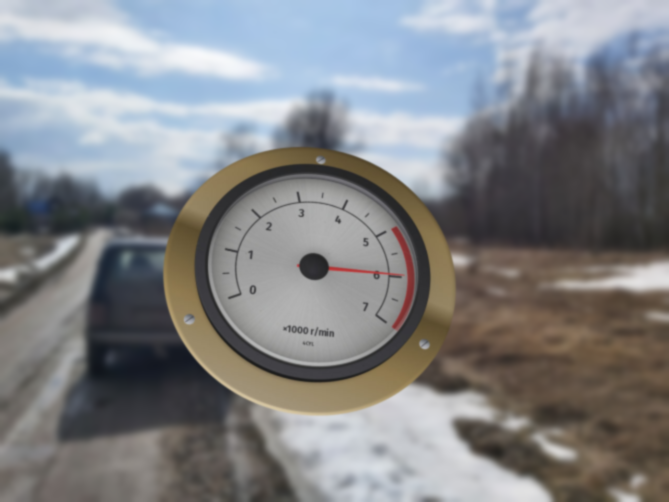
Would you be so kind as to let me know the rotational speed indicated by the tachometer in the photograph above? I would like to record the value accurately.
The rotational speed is 6000 rpm
